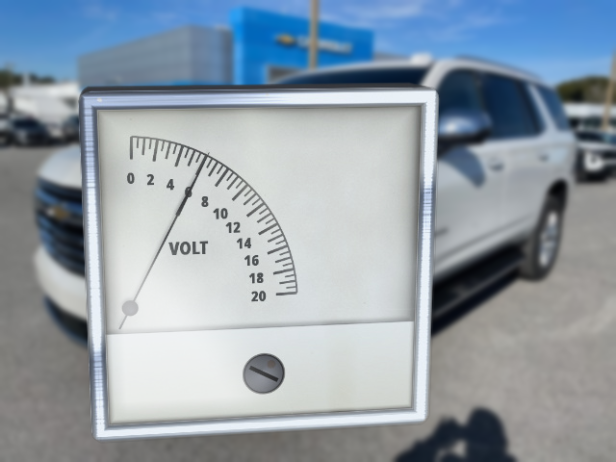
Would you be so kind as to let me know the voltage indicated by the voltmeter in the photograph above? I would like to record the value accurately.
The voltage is 6 V
